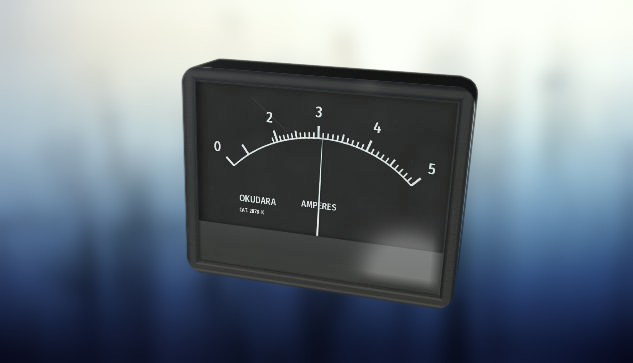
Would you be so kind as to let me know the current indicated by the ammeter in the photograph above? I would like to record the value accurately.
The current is 3.1 A
